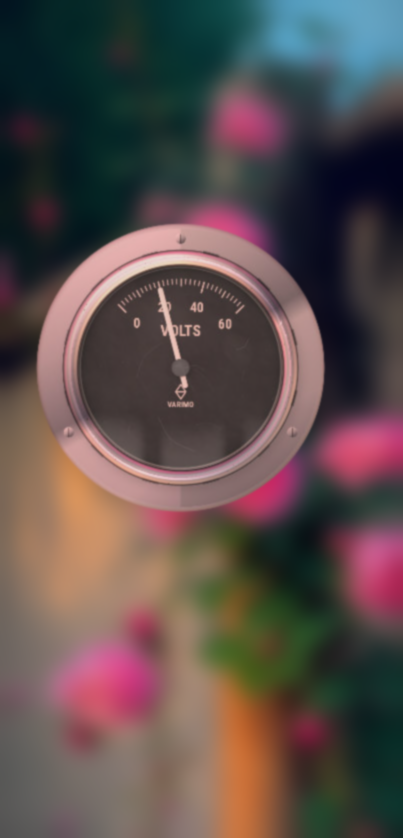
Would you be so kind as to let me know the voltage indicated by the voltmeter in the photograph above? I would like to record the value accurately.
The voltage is 20 V
